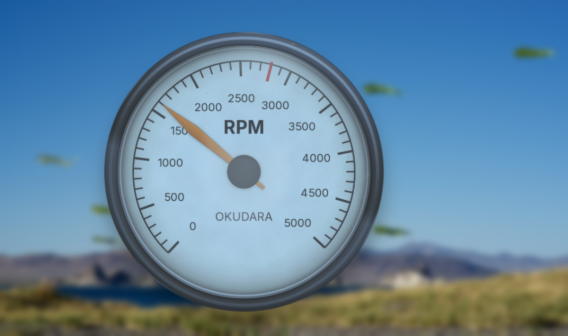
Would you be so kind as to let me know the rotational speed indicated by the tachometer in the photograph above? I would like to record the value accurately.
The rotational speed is 1600 rpm
